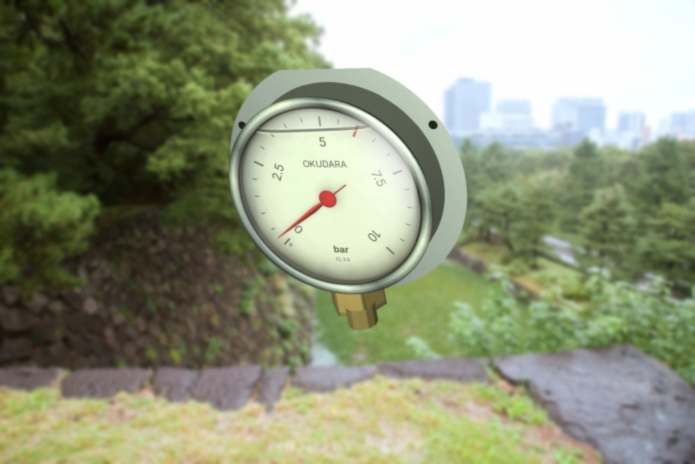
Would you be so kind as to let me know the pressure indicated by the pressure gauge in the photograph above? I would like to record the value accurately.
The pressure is 0.25 bar
